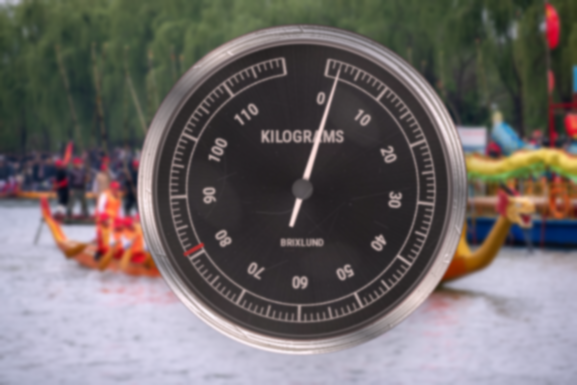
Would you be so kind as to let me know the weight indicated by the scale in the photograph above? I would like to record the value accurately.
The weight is 2 kg
